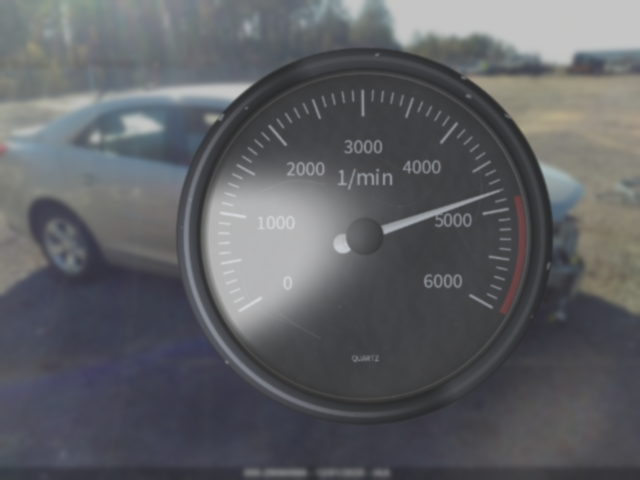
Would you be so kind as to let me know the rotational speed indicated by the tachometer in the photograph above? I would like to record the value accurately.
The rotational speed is 4800 rpm
